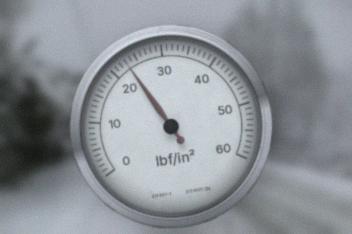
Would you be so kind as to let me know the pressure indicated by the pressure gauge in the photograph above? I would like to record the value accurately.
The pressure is 23 psi
